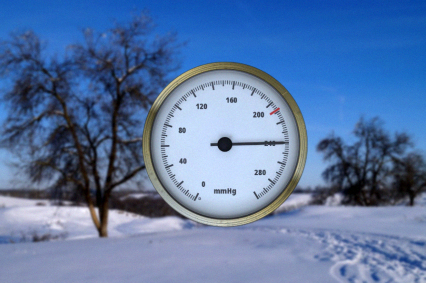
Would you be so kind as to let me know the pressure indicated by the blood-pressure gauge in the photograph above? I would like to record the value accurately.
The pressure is 240 mmHg
